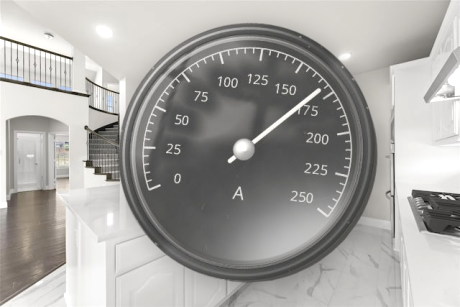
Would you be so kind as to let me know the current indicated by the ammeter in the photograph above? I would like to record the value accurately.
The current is 170 A
